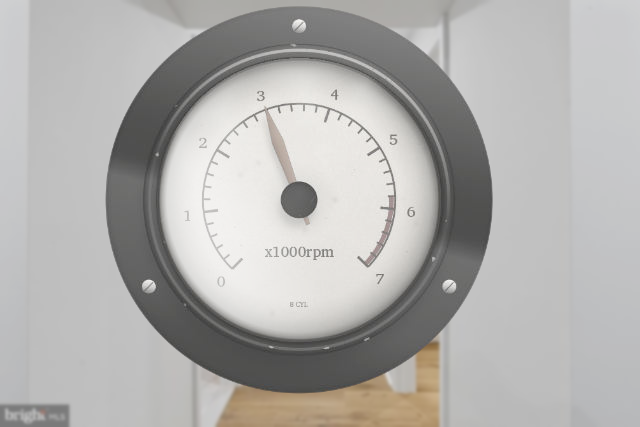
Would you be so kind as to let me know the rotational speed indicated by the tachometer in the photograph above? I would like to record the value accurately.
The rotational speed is 3000 rpm
